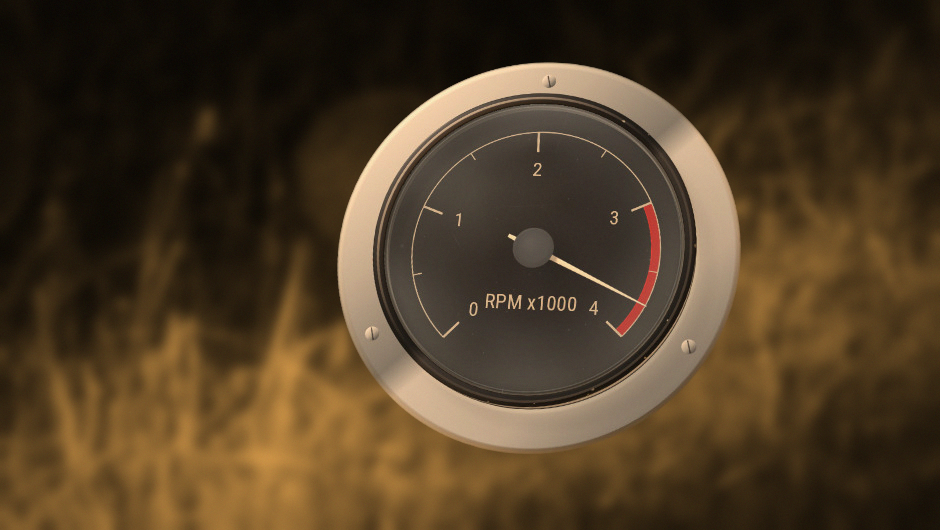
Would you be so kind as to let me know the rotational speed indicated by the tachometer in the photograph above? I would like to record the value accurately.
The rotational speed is 3750 rpm
